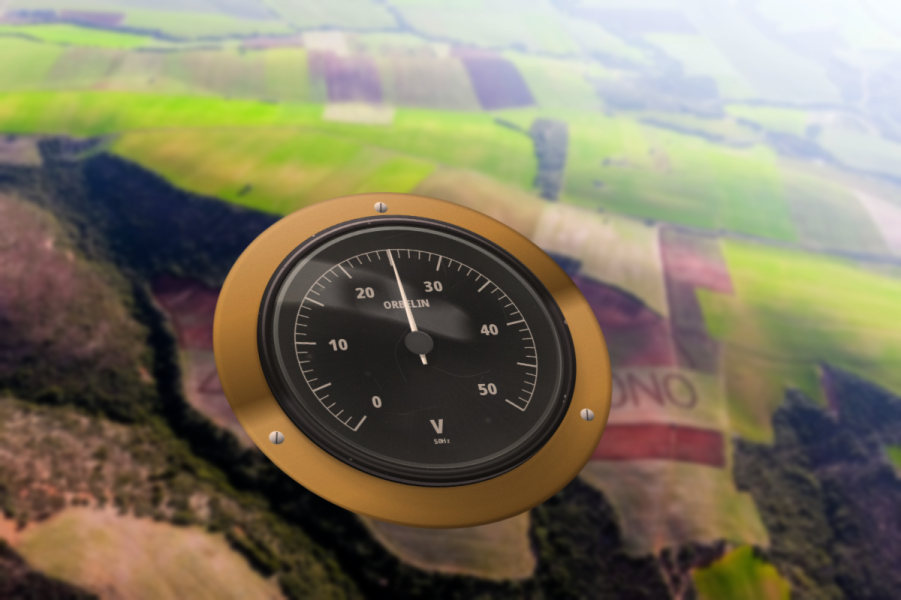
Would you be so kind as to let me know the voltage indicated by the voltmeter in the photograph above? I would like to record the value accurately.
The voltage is 25 V
